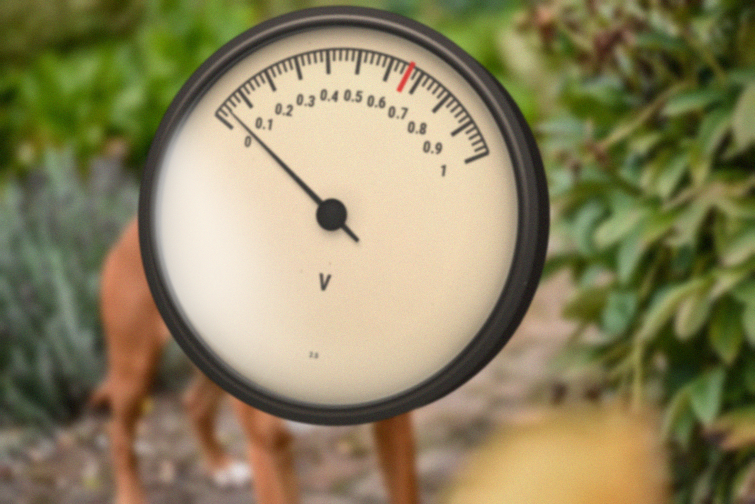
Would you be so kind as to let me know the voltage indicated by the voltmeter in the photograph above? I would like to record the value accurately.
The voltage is 0.04 V
